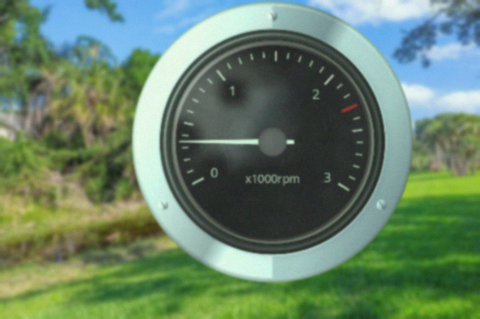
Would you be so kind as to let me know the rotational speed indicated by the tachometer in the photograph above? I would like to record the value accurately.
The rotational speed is 350 rpm
